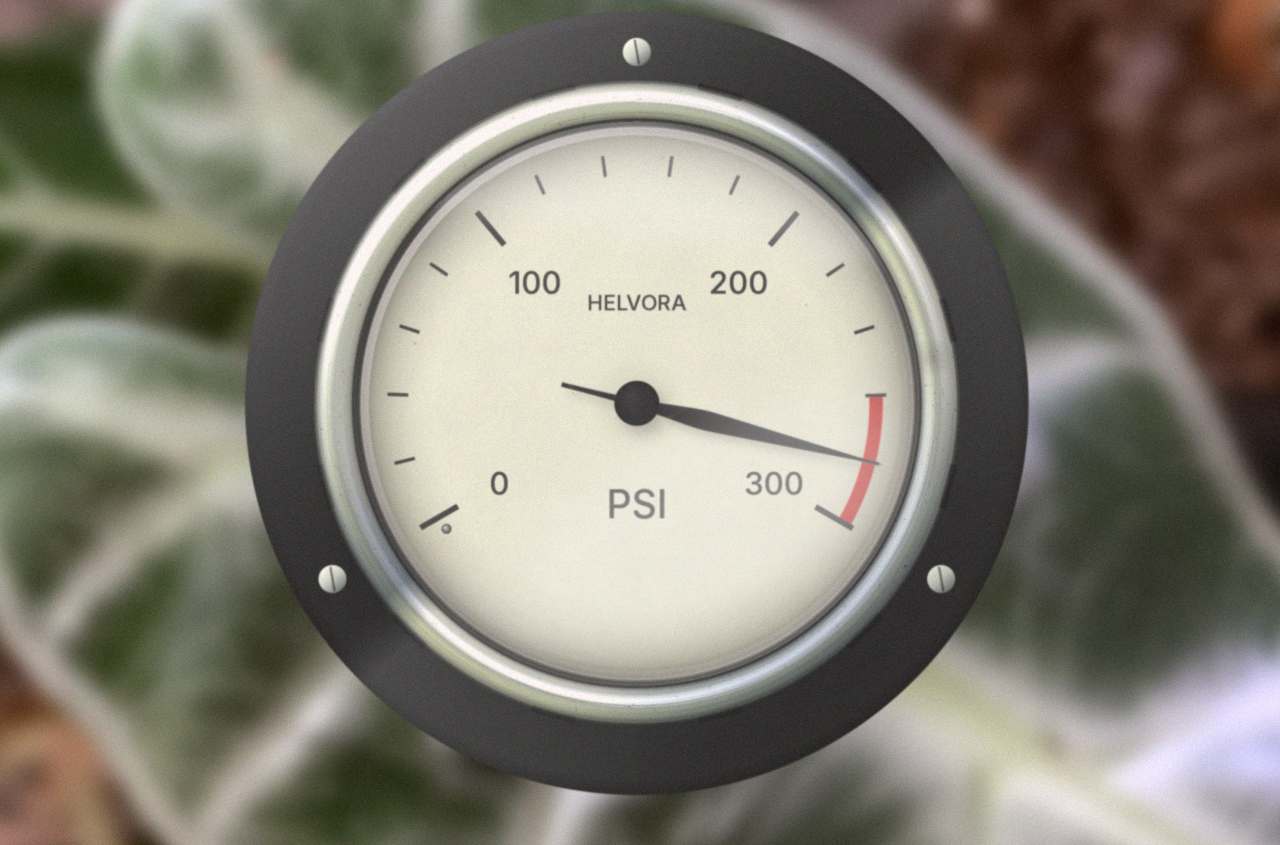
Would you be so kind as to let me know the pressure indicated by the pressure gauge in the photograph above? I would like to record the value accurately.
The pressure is 280 psi
